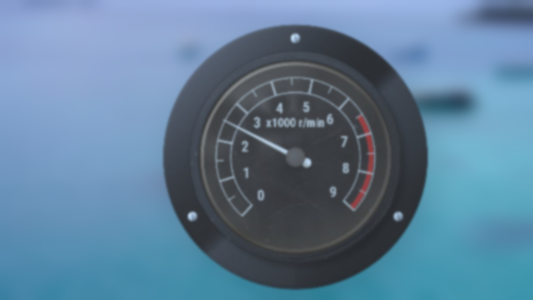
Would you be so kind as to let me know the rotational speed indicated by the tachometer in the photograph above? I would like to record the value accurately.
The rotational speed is 2500 rpm
